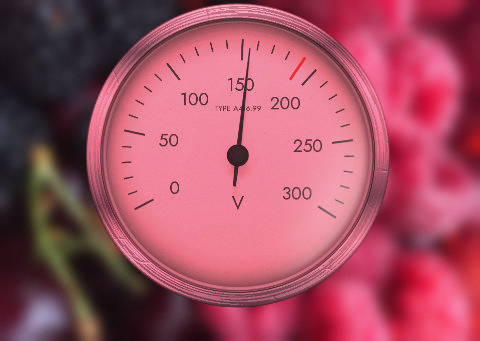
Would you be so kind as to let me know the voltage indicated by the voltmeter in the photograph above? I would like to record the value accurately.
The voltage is 155 V
